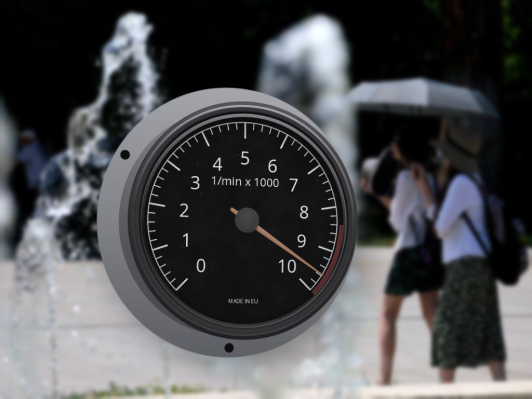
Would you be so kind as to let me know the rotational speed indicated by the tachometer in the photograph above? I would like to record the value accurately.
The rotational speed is 9600 rpm
